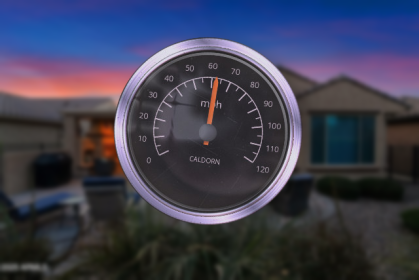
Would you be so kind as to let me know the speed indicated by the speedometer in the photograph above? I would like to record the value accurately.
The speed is 62.5 mph
